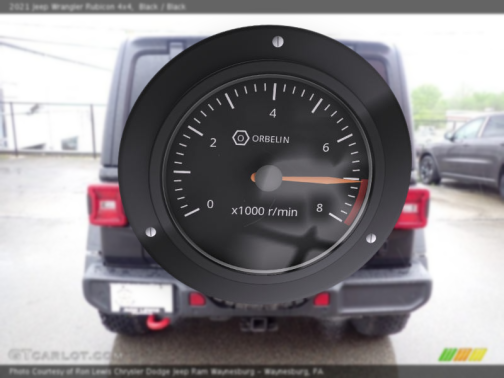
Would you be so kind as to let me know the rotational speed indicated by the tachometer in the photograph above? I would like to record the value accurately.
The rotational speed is 7000 rpm
